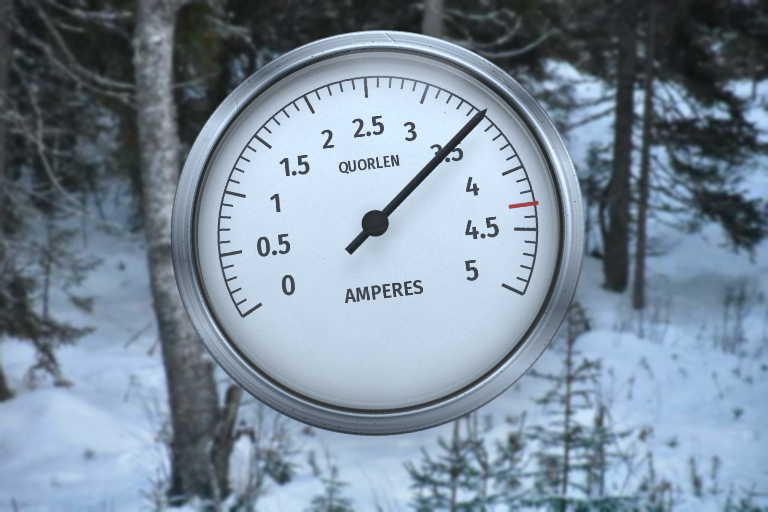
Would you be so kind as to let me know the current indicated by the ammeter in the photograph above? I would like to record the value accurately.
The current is 3.5 A
